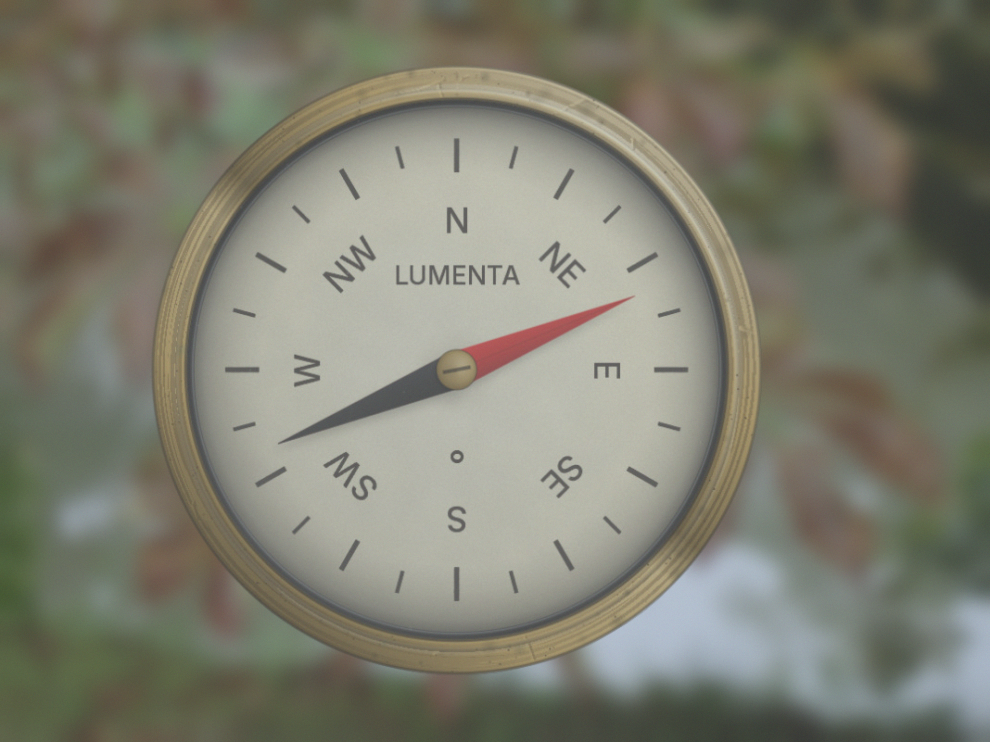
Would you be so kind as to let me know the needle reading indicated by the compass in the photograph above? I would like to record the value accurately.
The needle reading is 67.5 °
